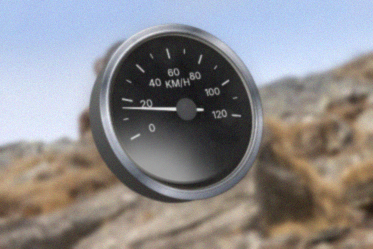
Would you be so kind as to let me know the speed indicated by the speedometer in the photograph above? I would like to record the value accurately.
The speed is 15 km/h
